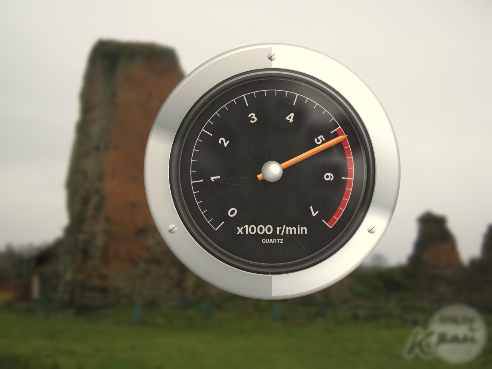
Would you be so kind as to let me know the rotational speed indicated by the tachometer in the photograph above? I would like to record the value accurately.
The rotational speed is 5200 rpm
